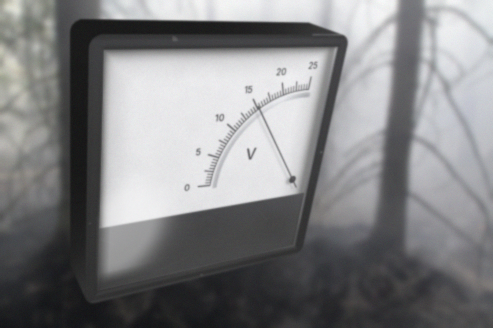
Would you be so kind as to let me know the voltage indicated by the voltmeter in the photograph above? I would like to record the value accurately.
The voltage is 15 V
